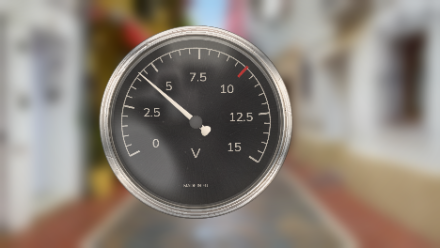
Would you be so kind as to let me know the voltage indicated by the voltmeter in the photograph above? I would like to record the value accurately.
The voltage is 4.25 V
